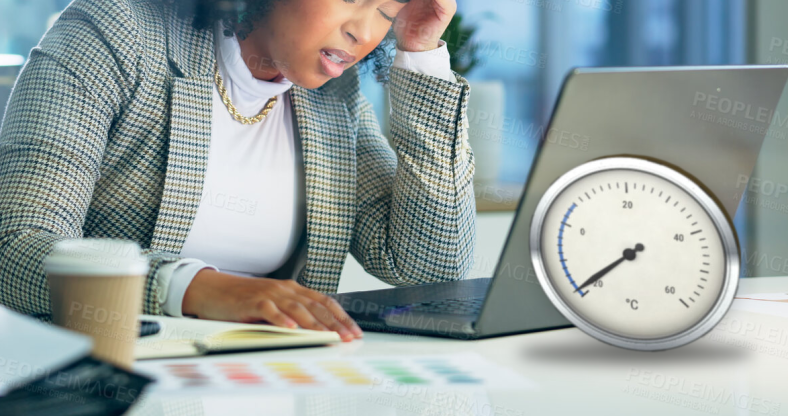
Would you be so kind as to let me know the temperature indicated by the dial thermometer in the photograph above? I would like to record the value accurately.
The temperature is -18 °C
